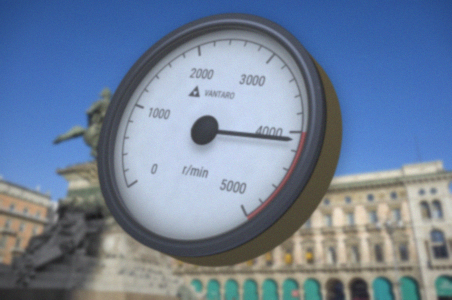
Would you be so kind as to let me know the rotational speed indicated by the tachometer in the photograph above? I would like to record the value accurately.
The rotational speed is 4100 rpm
